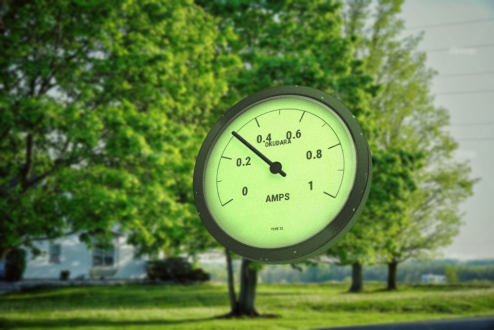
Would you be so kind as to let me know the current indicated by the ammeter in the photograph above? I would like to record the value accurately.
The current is 0.3 A
